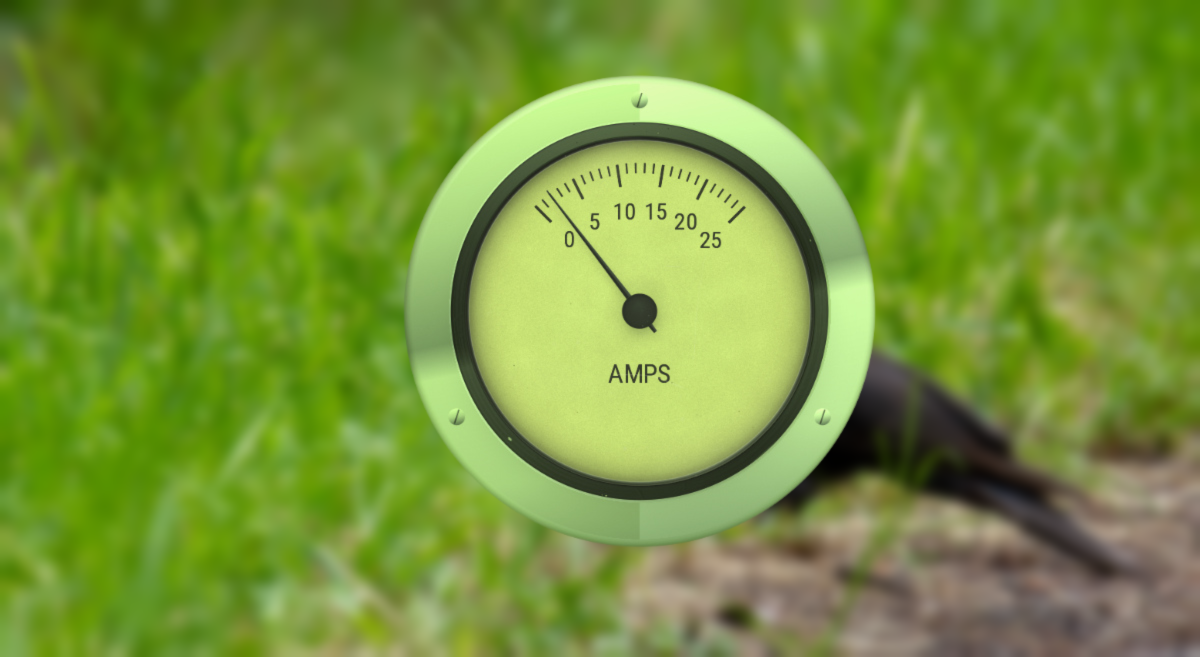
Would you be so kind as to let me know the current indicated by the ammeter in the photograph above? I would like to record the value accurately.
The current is 2 A
